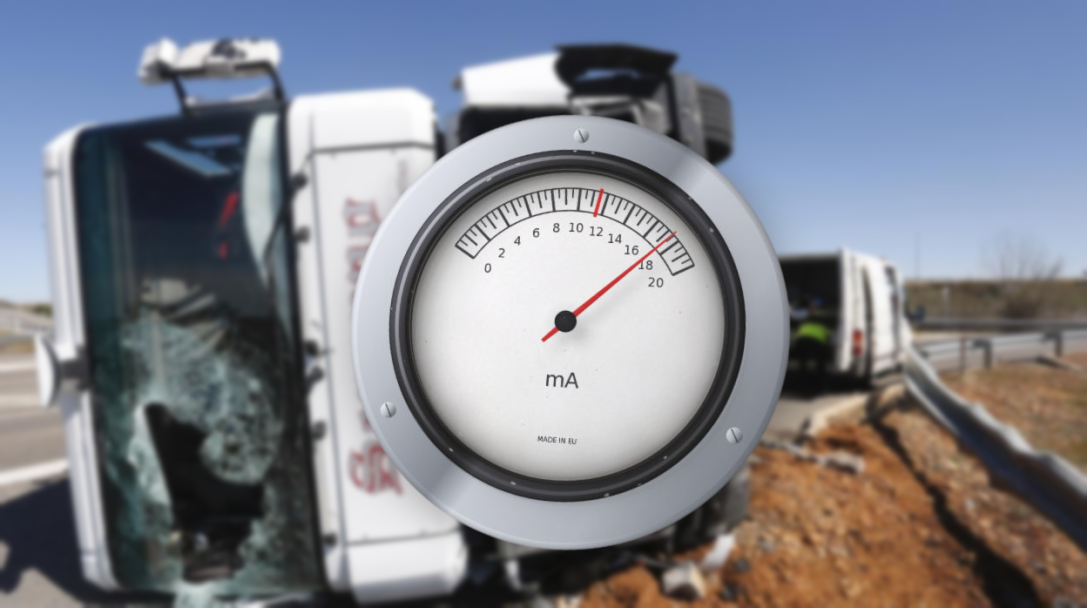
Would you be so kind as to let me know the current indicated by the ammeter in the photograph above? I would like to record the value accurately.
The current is 17.5 mA
